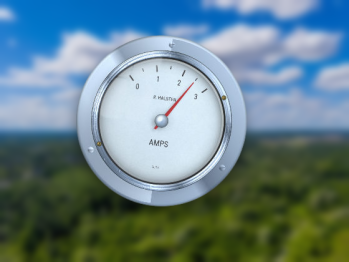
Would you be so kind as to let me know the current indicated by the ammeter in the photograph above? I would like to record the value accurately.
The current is 2.5 A
